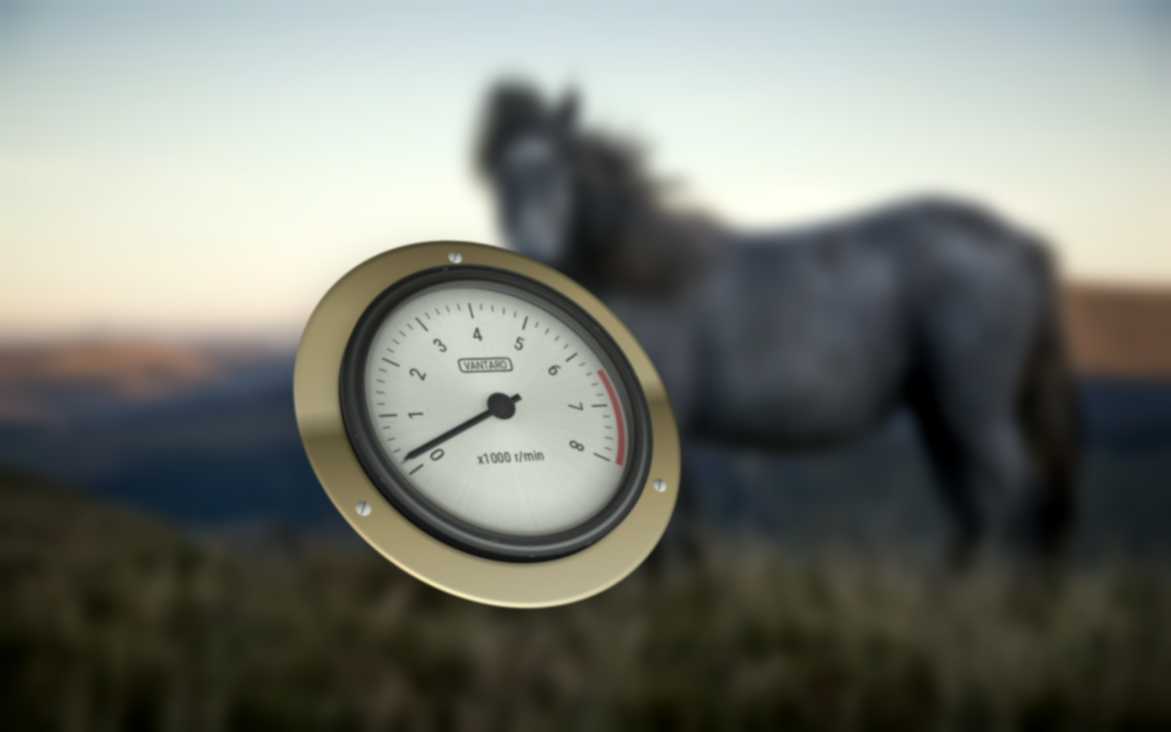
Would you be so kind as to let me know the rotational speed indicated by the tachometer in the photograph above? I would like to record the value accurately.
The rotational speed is 200 rpm
